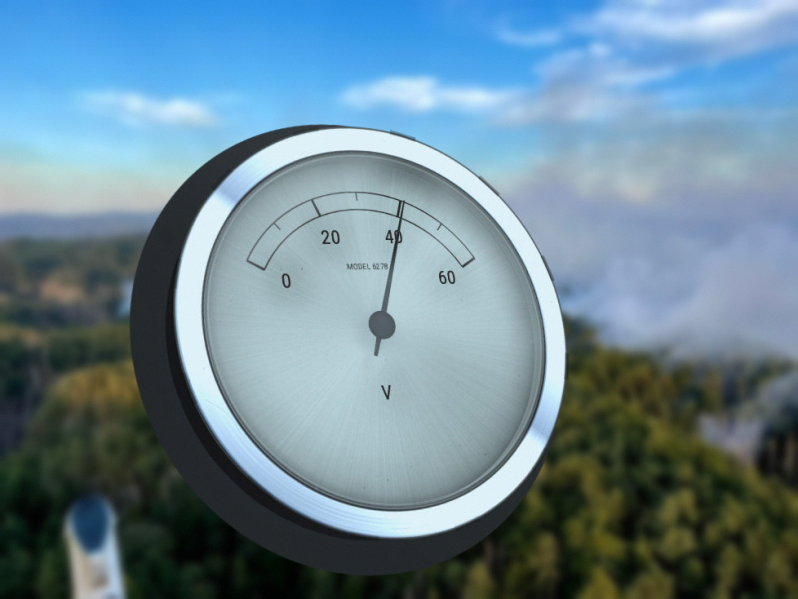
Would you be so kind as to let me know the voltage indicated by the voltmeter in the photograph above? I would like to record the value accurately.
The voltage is 40 V
